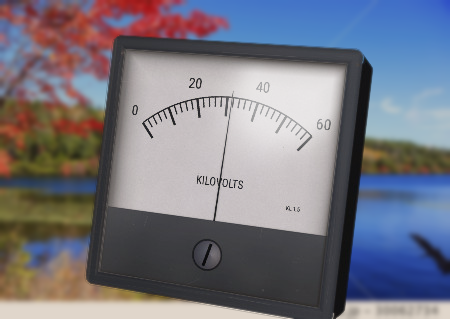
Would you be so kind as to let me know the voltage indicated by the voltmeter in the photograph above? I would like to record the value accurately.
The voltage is 32 kV
